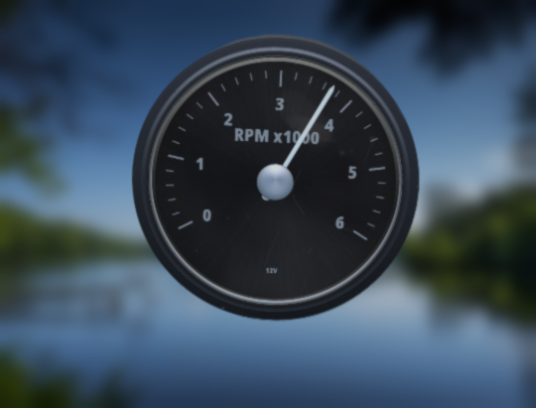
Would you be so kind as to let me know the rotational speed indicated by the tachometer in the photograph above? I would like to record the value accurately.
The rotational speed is 3700 rpm
